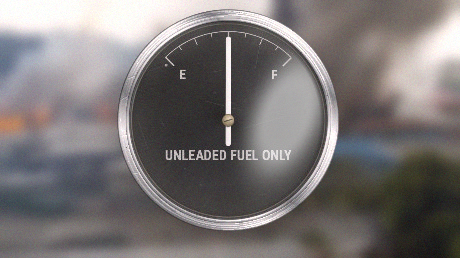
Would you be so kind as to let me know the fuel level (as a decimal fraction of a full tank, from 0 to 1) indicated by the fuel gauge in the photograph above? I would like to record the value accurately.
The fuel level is 0.5
